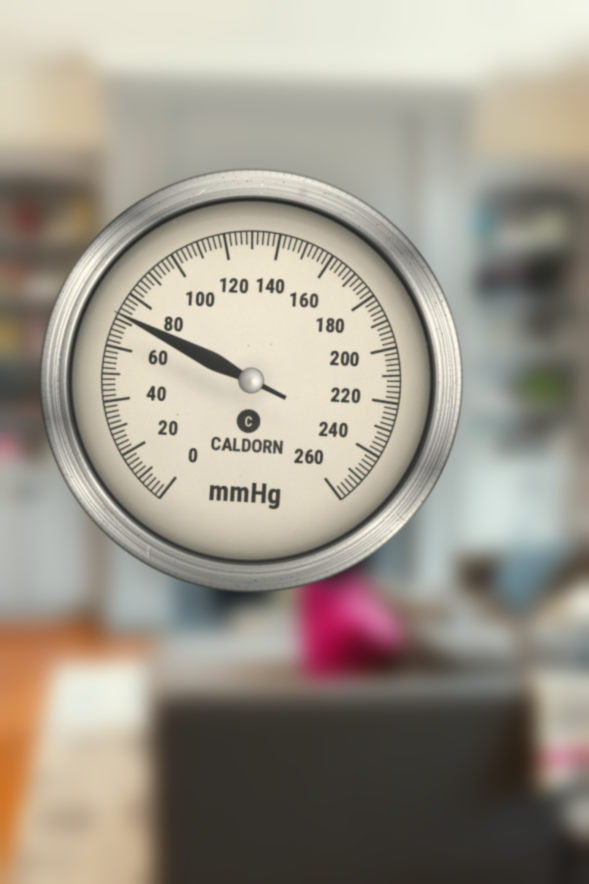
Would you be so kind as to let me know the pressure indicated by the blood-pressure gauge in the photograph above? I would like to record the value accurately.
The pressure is 72 mmHg
